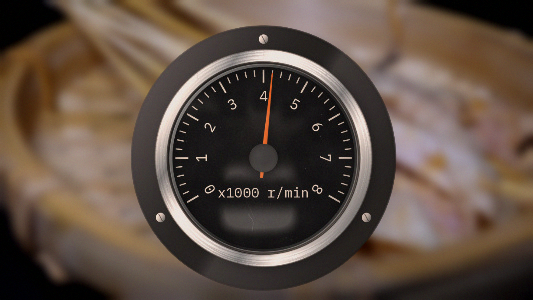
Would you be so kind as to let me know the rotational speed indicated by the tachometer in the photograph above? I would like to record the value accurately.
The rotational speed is 4200 rpm
